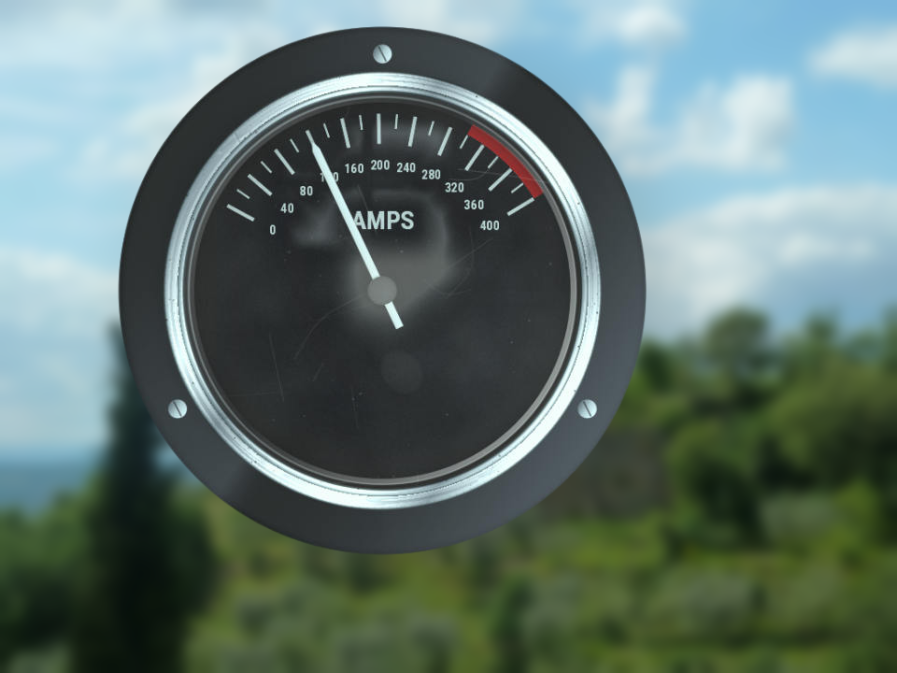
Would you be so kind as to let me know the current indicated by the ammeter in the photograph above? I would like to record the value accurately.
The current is 120 A
